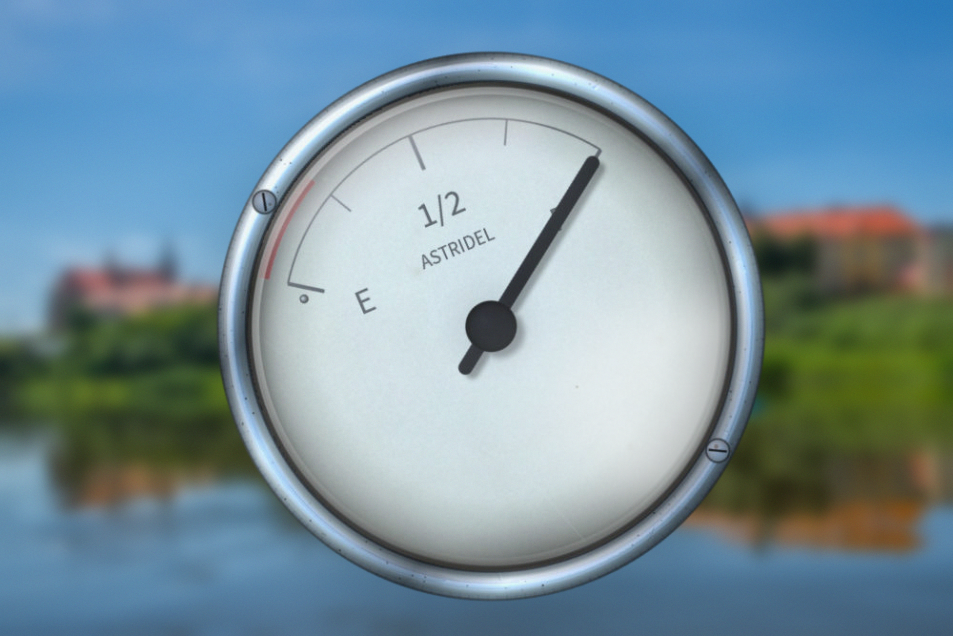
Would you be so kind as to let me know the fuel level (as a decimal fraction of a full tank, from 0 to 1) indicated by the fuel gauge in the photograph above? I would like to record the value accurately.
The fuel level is 1
